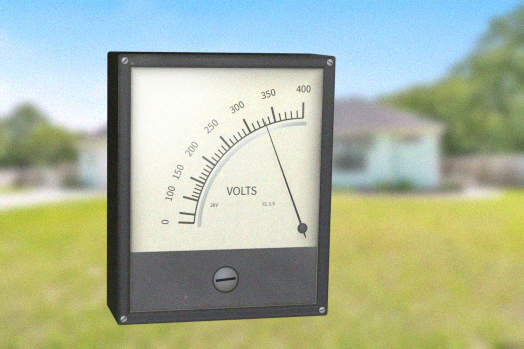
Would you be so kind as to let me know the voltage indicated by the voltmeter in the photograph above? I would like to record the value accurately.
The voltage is 330 V
